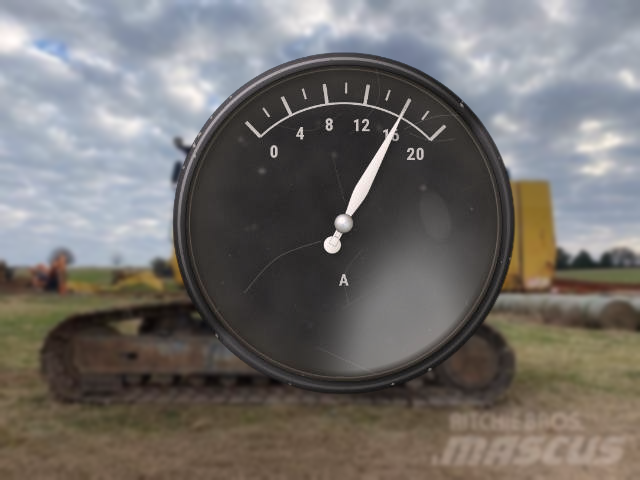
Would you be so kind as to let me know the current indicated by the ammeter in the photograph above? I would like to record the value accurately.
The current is 16 A
